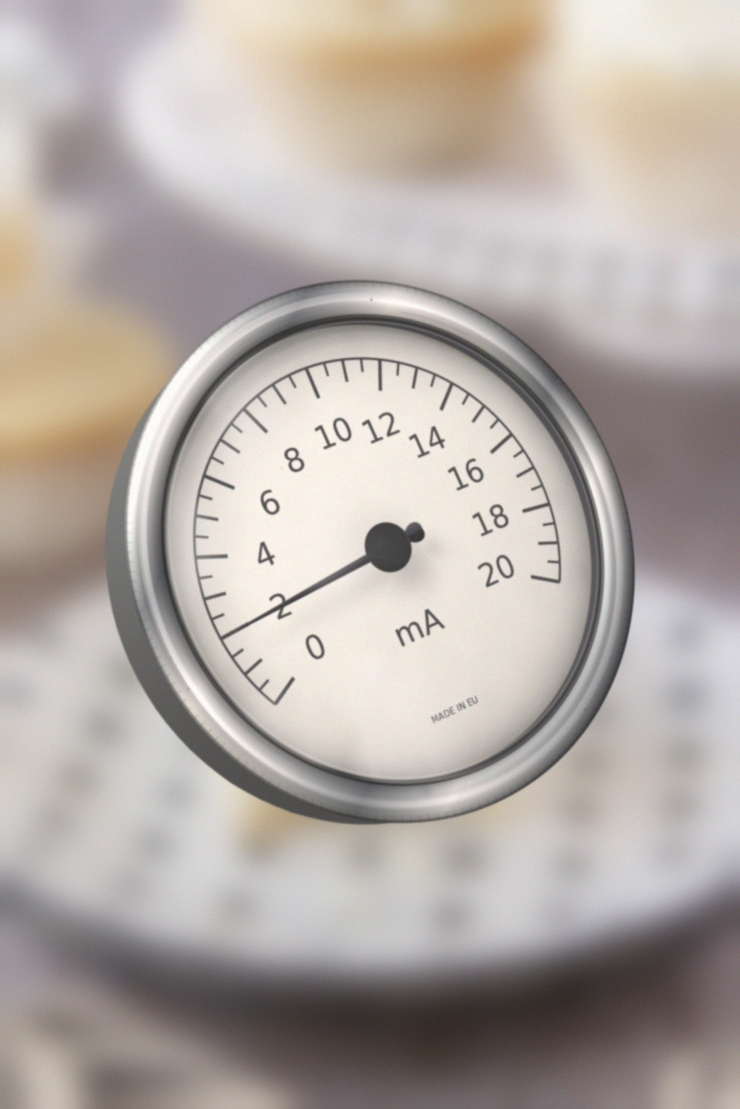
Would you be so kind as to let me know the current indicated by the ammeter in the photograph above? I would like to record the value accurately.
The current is 2 mA
